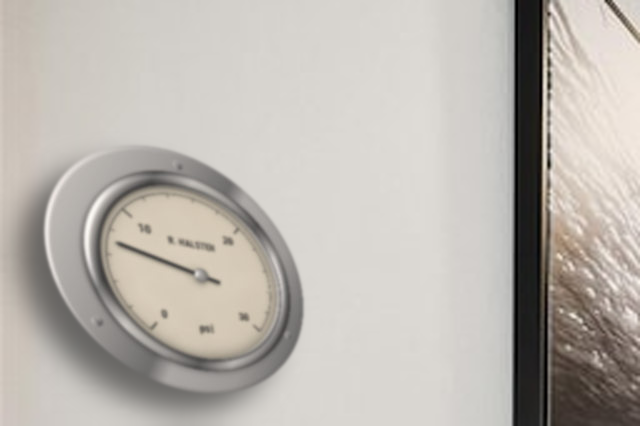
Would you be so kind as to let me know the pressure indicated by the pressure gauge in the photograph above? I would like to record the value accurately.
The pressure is 7 psi
